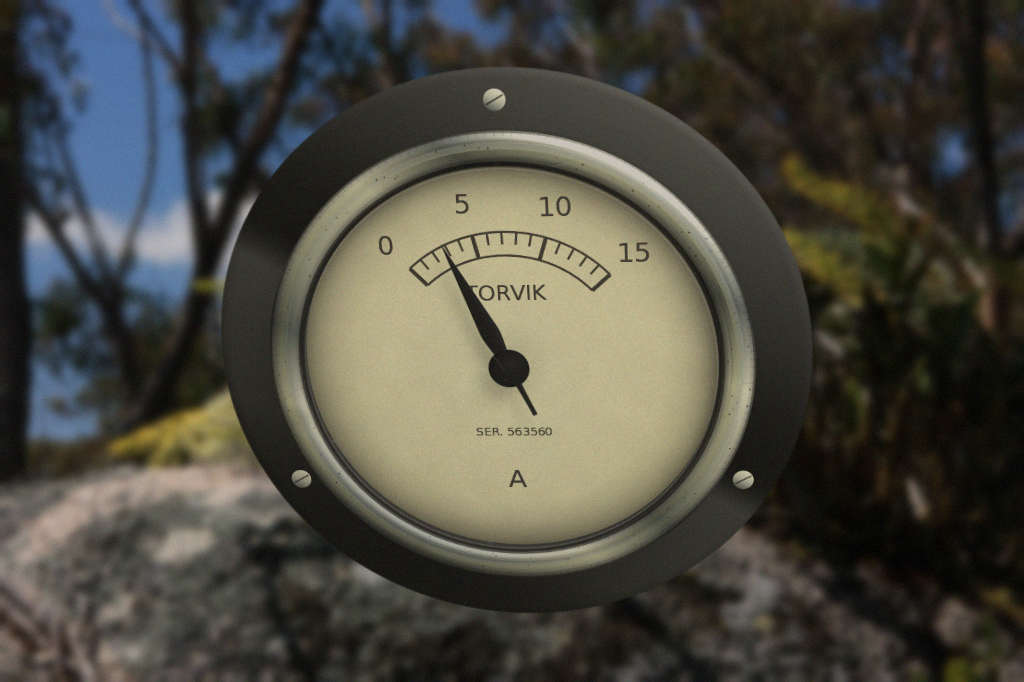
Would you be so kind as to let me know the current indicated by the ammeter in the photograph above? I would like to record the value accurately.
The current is 3 A
